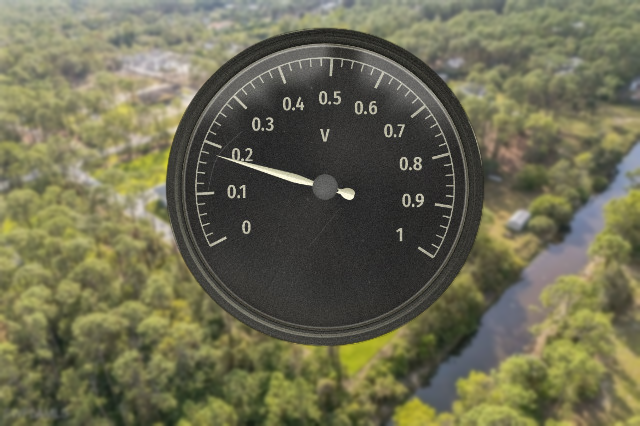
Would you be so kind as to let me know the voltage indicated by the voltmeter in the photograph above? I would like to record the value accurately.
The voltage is 0.18 V
